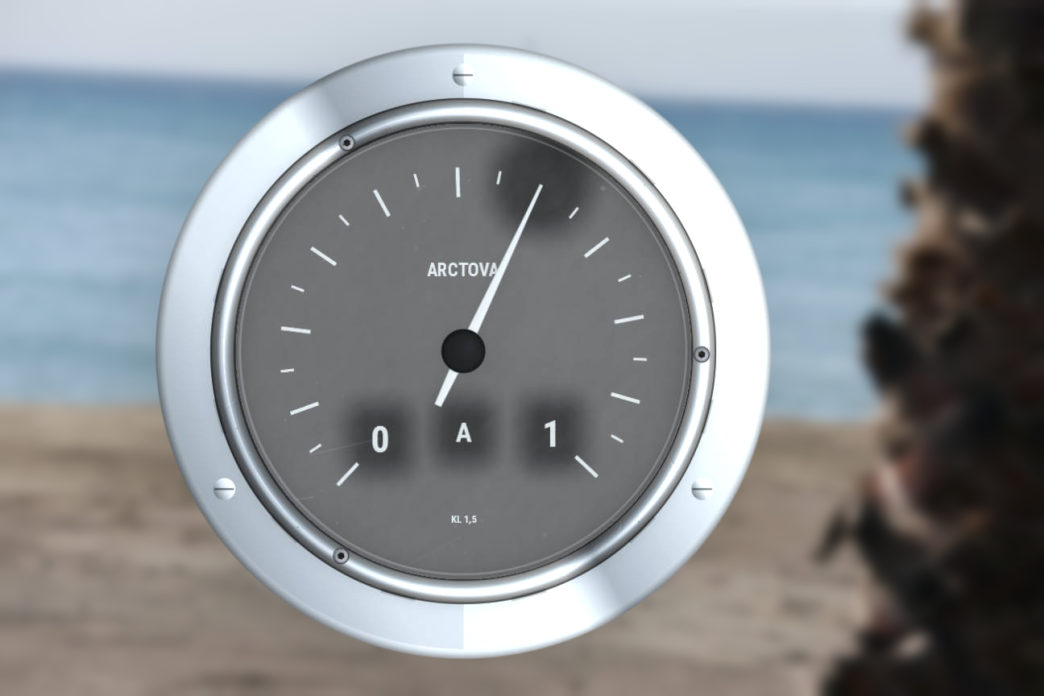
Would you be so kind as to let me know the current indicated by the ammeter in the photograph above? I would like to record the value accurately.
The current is 0.6 A
